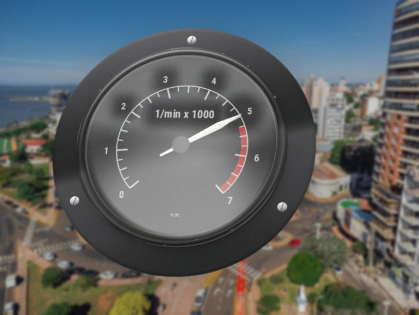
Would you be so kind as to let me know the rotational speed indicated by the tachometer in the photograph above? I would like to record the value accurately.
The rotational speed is 5000 rpm
